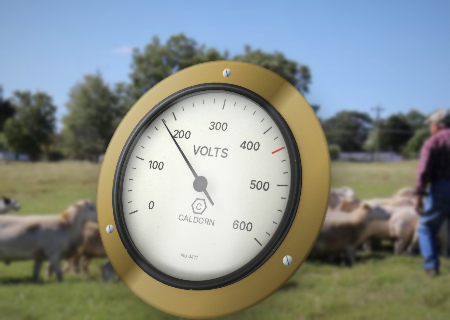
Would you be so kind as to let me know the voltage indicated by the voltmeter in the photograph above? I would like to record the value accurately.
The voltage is 180 V
